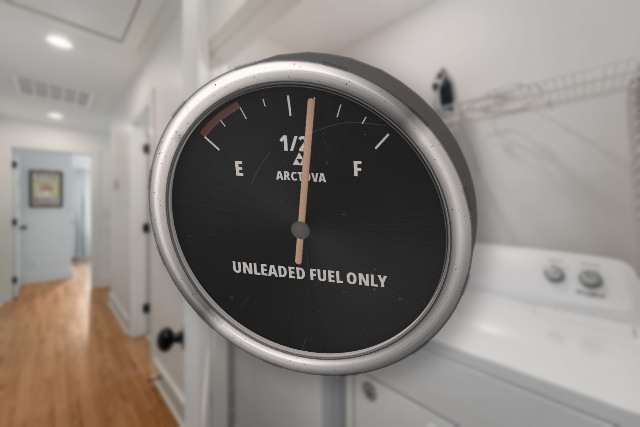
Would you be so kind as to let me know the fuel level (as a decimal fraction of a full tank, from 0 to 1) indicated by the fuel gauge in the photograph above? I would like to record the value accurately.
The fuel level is 0.625
